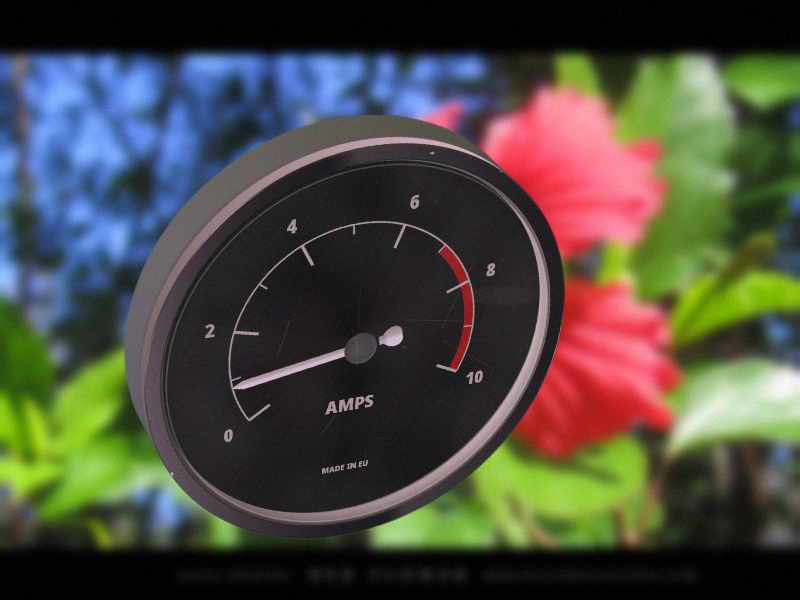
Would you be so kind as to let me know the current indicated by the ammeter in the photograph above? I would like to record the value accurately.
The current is 1 A
